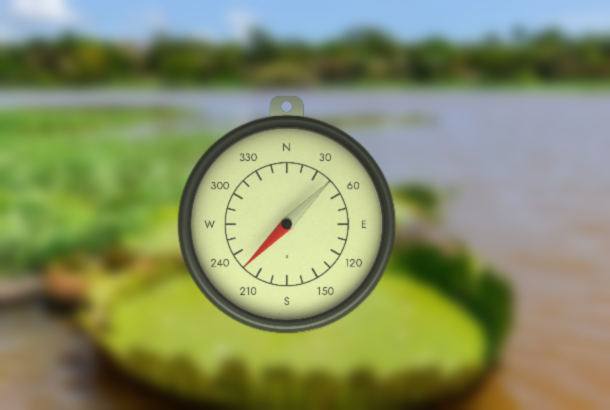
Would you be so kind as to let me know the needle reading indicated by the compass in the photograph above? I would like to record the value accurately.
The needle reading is 225 °
